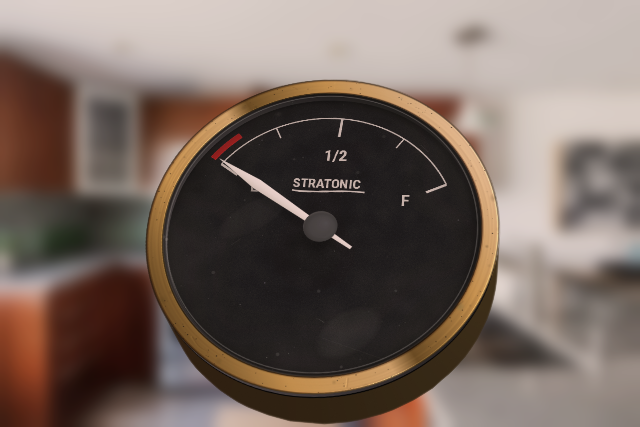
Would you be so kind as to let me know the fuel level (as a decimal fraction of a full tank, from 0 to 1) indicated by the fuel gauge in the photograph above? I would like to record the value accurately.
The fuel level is 0
